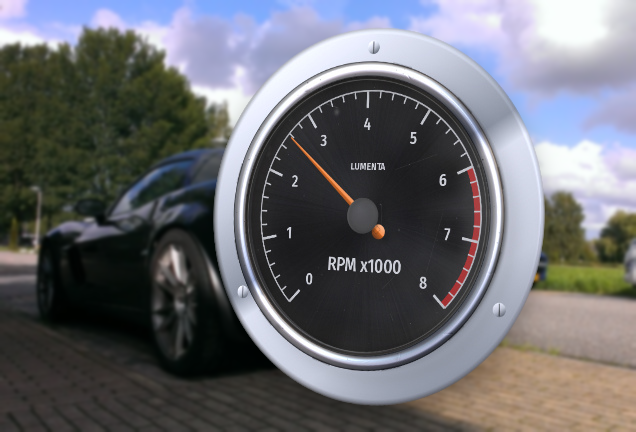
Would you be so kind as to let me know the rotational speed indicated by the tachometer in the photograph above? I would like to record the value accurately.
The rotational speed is 2600 rpm
